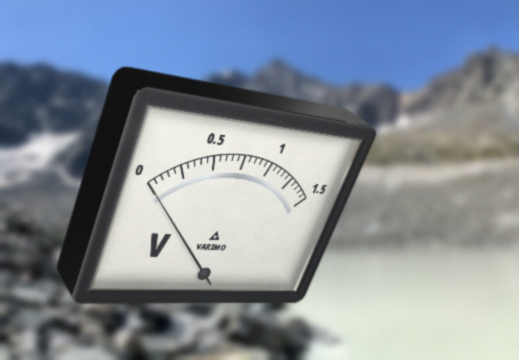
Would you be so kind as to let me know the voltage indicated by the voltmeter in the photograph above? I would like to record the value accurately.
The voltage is 0 V
